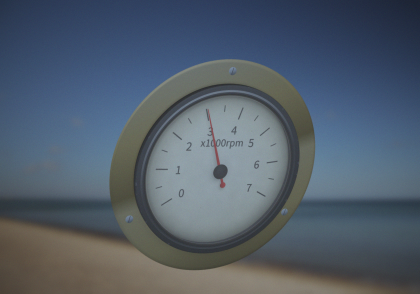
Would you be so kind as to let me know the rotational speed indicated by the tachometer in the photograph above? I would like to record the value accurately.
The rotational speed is 3000 rpm
